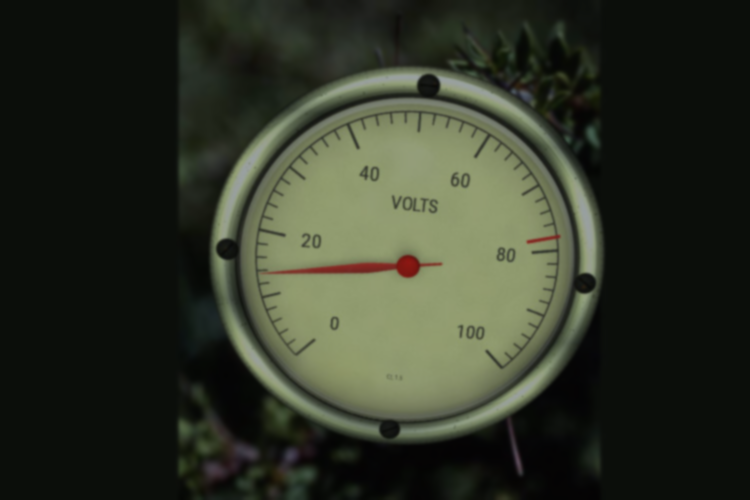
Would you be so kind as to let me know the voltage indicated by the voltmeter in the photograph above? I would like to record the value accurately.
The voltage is 14 V
